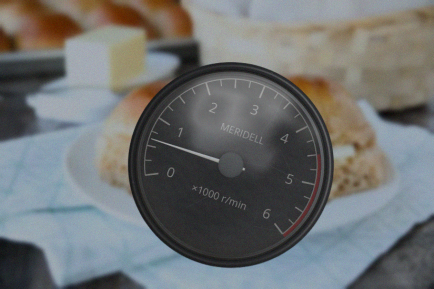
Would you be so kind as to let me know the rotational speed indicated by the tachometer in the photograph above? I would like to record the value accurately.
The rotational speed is 625 rpm
